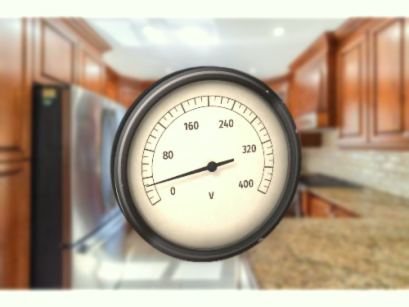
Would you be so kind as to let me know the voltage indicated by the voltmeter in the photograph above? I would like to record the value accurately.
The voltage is 30 V
